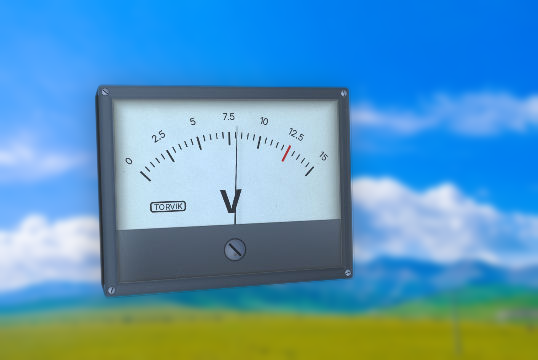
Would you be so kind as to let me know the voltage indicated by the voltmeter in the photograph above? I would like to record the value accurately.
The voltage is 8 V
